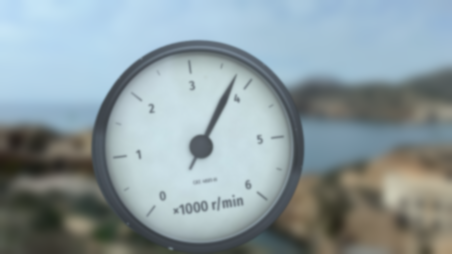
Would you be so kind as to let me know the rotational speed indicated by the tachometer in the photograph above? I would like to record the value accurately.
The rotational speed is 3750 rpm
